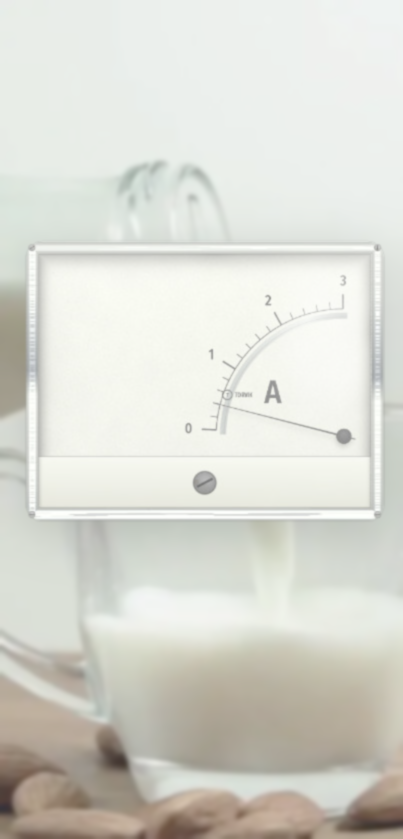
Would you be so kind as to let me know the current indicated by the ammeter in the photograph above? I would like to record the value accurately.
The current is 0.4 A
